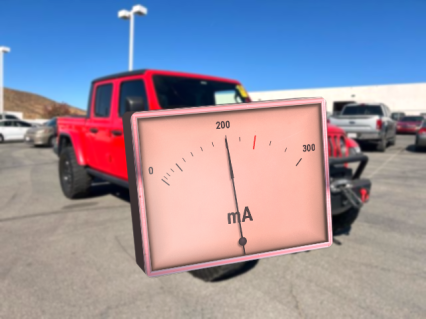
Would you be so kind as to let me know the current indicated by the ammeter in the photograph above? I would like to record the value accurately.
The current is 200 mA
